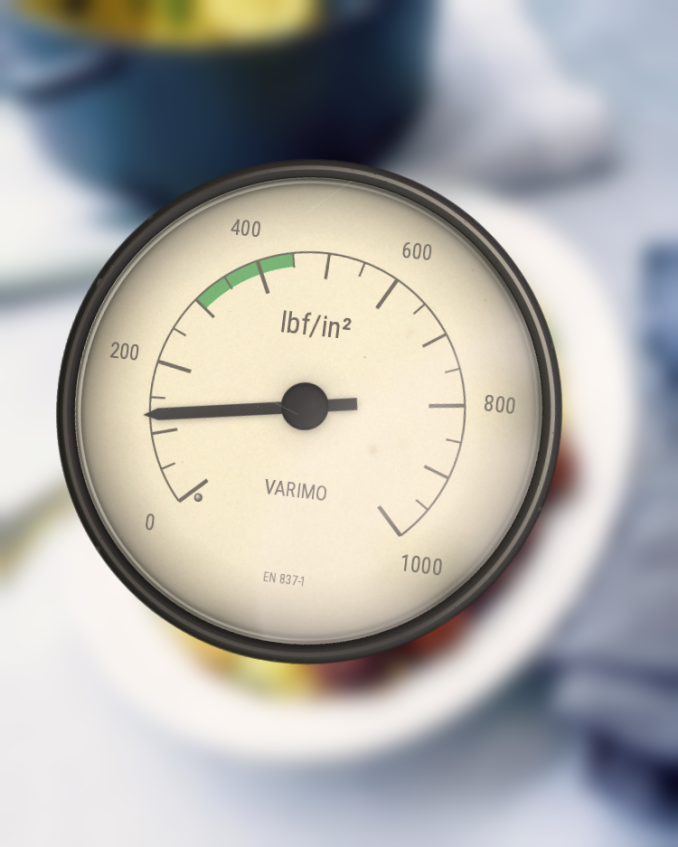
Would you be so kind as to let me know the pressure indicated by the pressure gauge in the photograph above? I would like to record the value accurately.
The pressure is 125 psi
